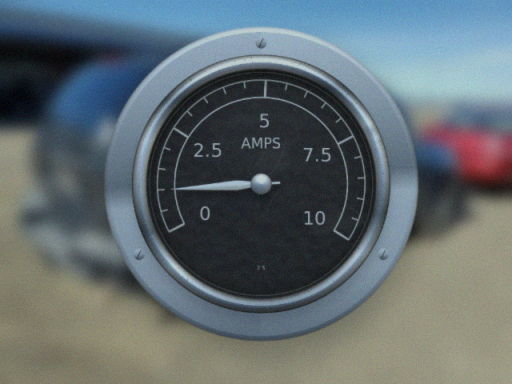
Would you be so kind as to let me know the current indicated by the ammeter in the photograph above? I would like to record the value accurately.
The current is 1 A
